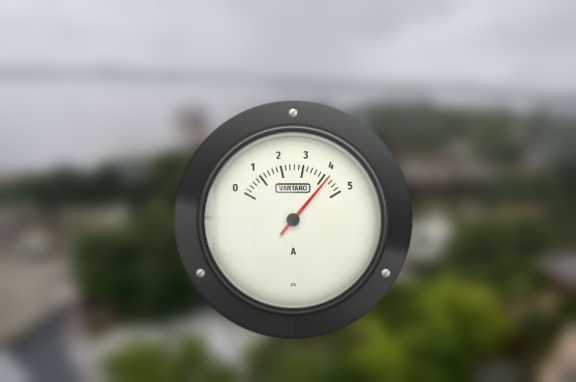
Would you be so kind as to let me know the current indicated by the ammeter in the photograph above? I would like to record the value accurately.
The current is 4.2 A
